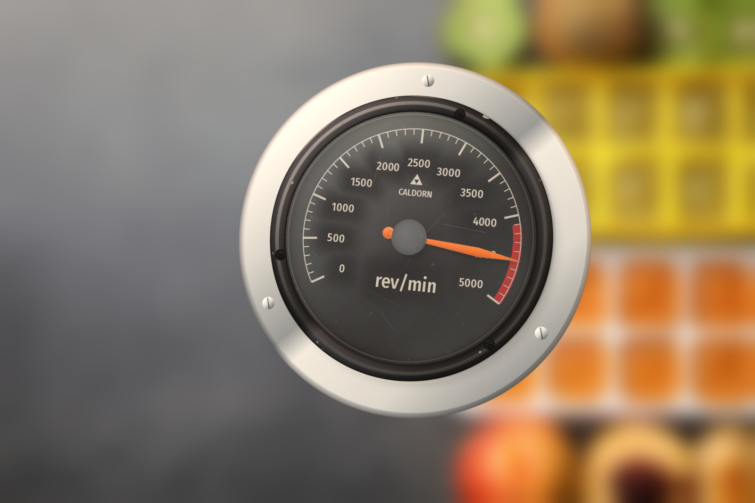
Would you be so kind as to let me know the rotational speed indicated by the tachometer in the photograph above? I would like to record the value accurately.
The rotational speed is 4500 rpm
